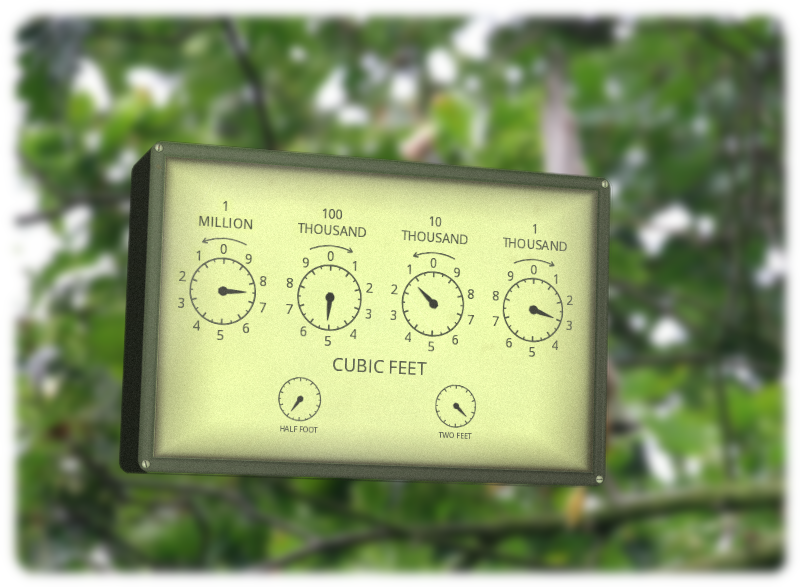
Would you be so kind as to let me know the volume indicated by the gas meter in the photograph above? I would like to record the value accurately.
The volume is 751300 ft³
